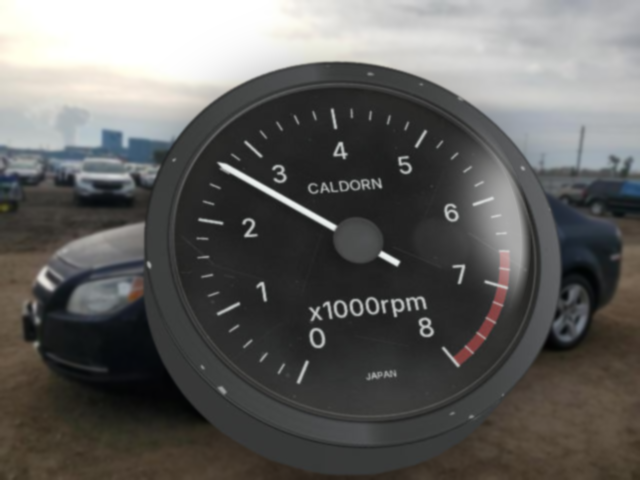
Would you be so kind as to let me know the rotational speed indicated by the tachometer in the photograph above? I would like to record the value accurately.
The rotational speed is 2600 rpm
